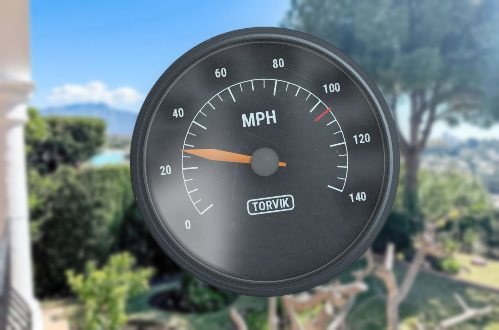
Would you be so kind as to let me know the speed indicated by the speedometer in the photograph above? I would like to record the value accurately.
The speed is 27.5 mph
